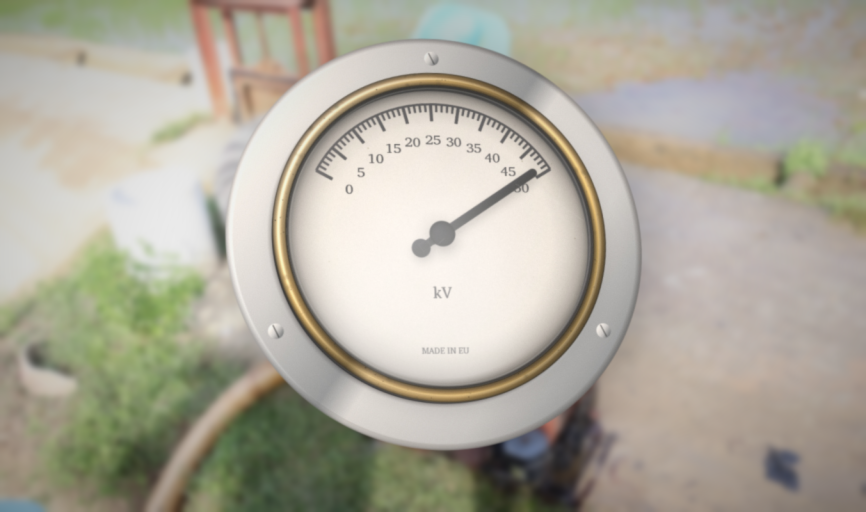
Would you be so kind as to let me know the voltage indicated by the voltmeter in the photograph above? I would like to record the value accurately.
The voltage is 49 kV
